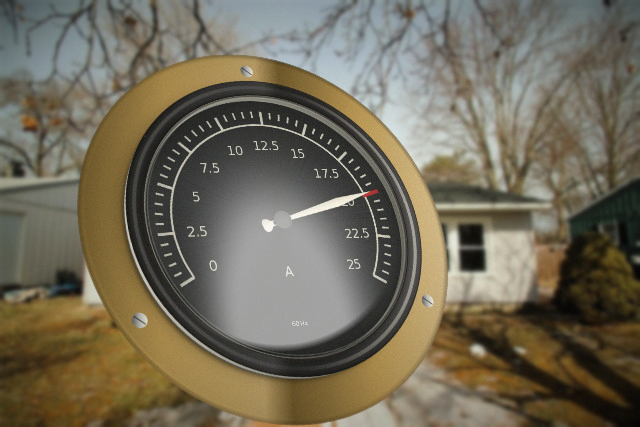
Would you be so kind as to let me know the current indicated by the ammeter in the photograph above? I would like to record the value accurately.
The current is 20 A
